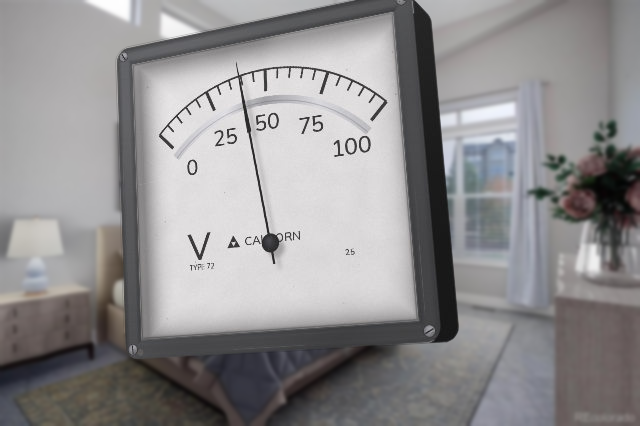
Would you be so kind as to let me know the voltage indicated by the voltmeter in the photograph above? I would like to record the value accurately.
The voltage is 40 V
